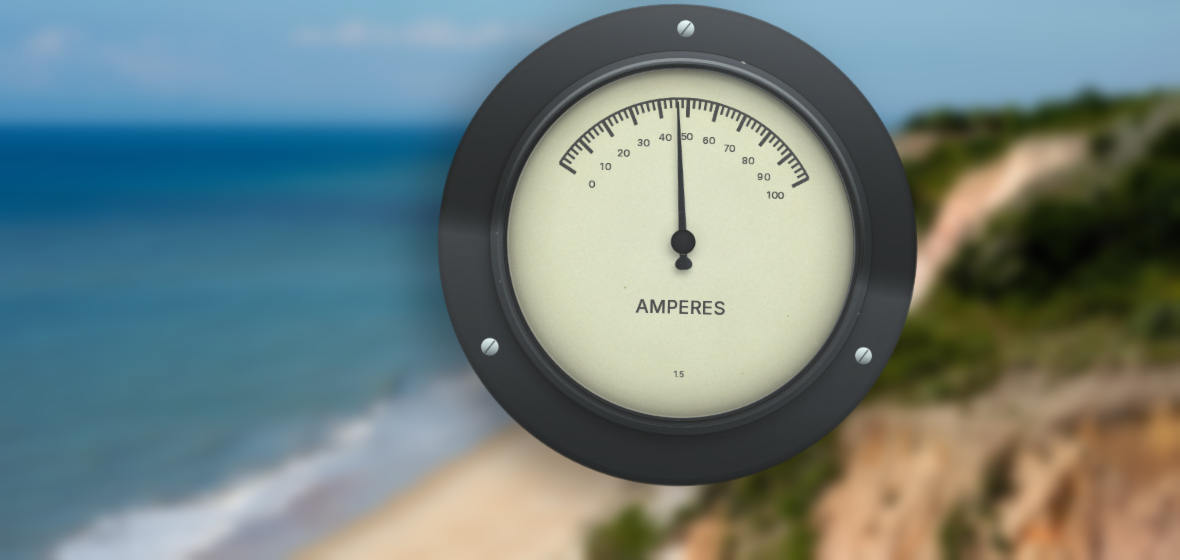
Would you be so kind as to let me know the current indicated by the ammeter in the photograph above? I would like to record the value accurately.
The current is 46 A
